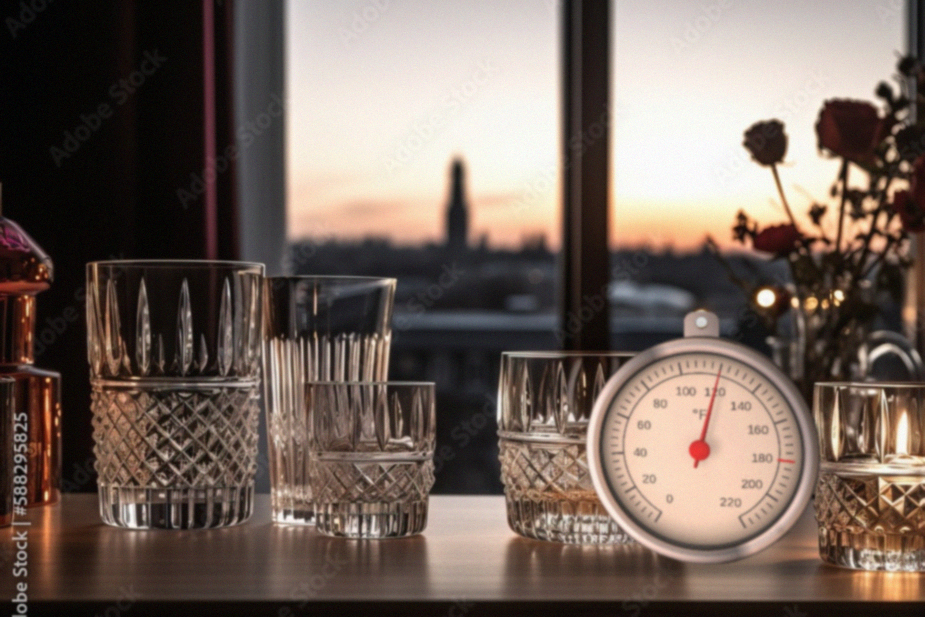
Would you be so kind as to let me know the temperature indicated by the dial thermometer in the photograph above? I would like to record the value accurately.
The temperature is 120 °F
